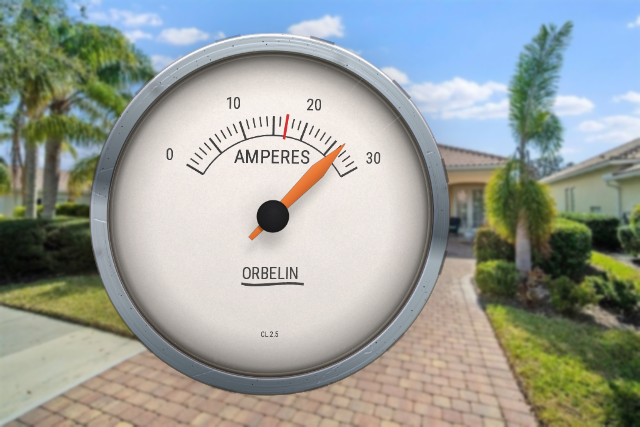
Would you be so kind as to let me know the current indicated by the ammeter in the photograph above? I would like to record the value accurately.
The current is 26 A
